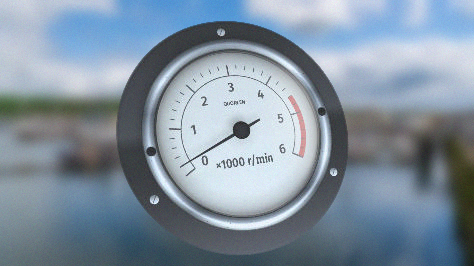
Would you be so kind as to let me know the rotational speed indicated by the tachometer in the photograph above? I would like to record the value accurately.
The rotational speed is 200 rpm
